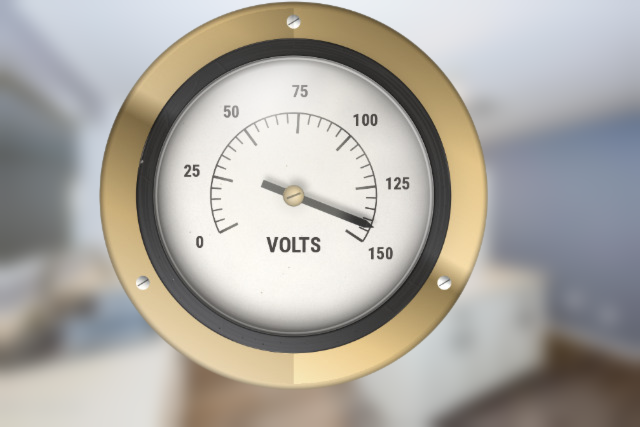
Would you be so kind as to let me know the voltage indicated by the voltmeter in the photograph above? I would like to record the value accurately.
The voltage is 142.5 V
